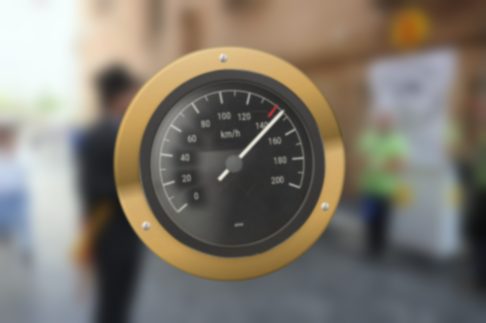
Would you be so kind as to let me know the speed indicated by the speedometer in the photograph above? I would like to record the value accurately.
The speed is 145 km/h
